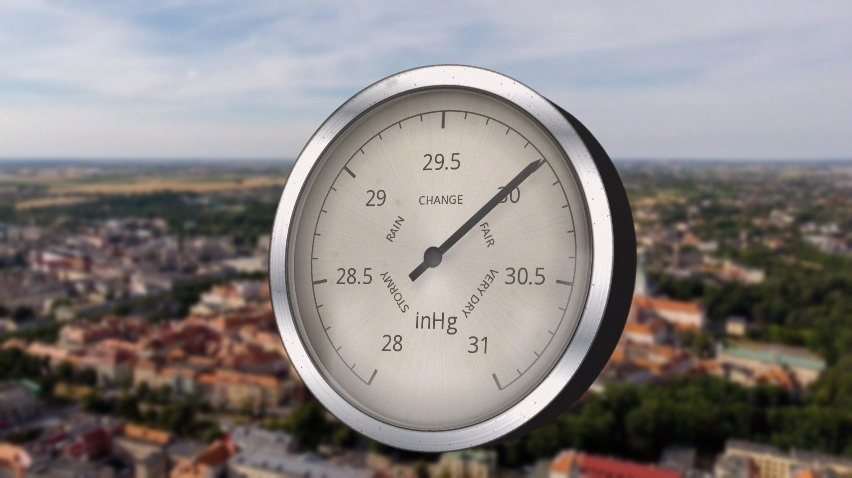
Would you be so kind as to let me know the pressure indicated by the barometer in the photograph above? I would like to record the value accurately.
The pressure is 30 inHg
